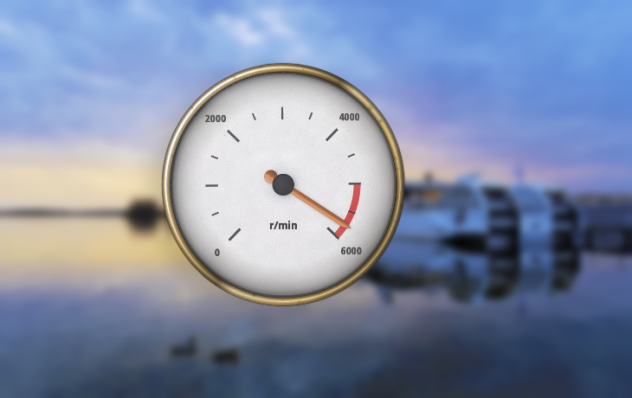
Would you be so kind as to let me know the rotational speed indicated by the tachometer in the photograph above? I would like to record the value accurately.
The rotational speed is 5750 rpm
